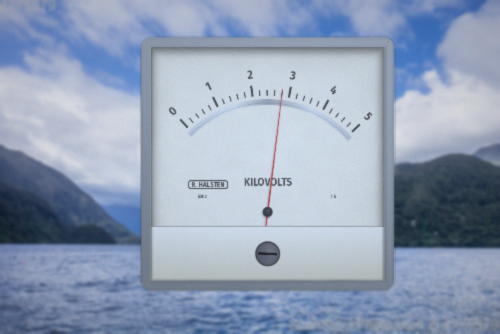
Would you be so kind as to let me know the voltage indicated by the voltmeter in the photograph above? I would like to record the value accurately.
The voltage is 2.8 kV
